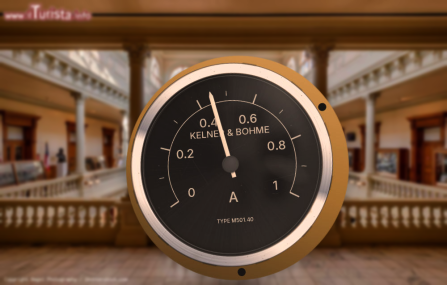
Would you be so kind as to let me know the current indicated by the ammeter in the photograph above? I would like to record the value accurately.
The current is 0.45 A
